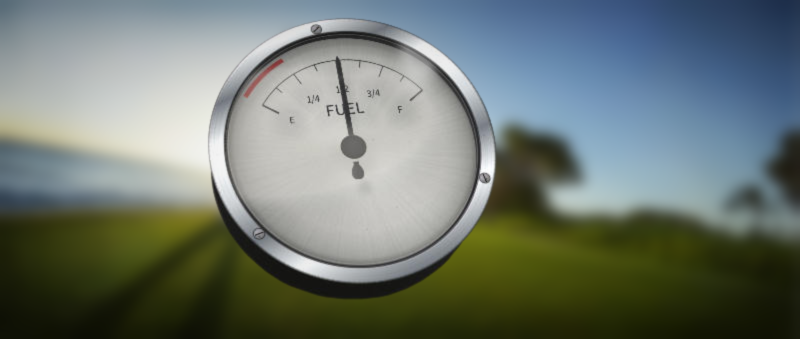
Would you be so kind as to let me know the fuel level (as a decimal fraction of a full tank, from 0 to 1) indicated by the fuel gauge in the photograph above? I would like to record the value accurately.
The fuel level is 0.5
